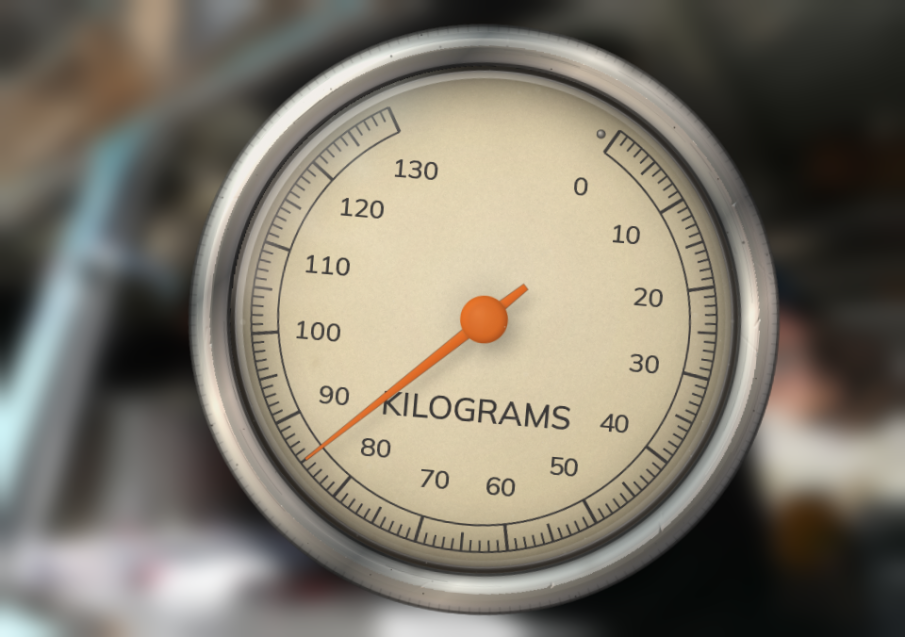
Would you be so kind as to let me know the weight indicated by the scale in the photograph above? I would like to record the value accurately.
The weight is 85 kg
